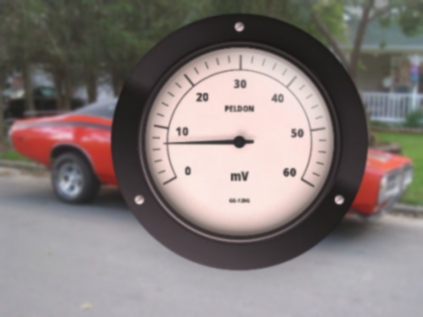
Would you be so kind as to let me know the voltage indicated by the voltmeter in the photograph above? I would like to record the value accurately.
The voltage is 7 mV
